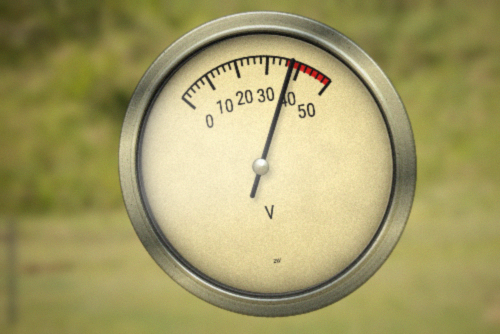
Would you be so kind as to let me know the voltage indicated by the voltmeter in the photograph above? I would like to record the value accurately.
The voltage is 38 V
